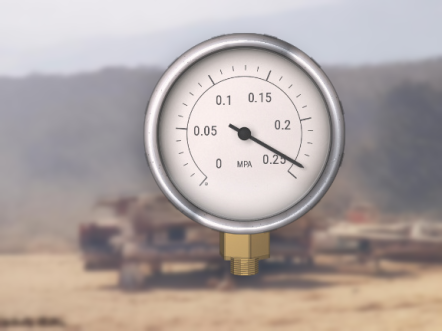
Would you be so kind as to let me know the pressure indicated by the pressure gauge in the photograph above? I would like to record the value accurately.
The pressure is 0.24 MPa
